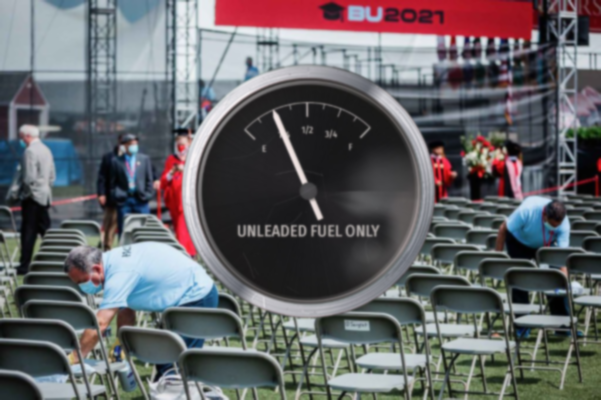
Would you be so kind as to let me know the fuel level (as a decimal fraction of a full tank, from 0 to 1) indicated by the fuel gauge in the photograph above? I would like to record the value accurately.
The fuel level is 0.25
